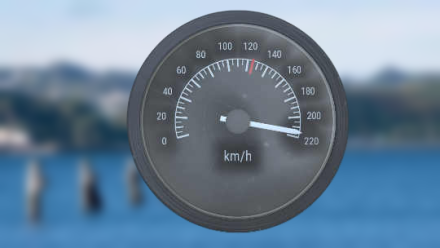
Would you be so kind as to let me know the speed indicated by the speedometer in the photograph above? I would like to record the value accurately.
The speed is 215 km/h
